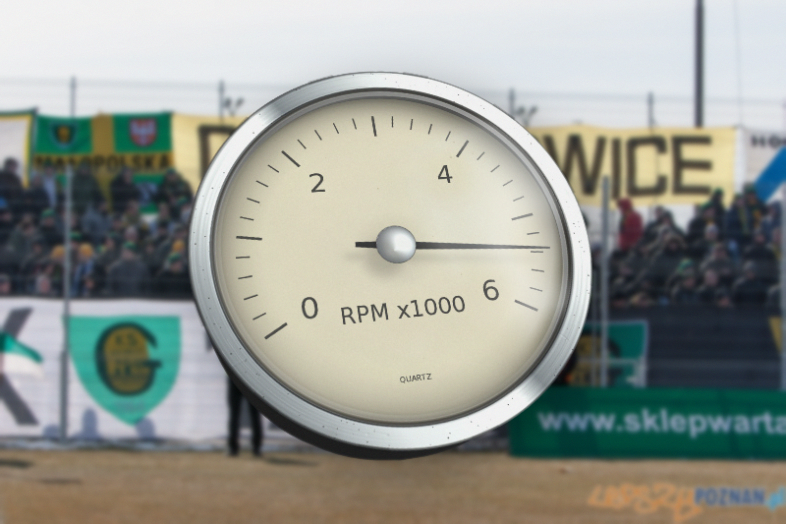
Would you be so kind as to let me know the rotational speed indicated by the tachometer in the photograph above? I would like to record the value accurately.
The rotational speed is 5400 rpm
